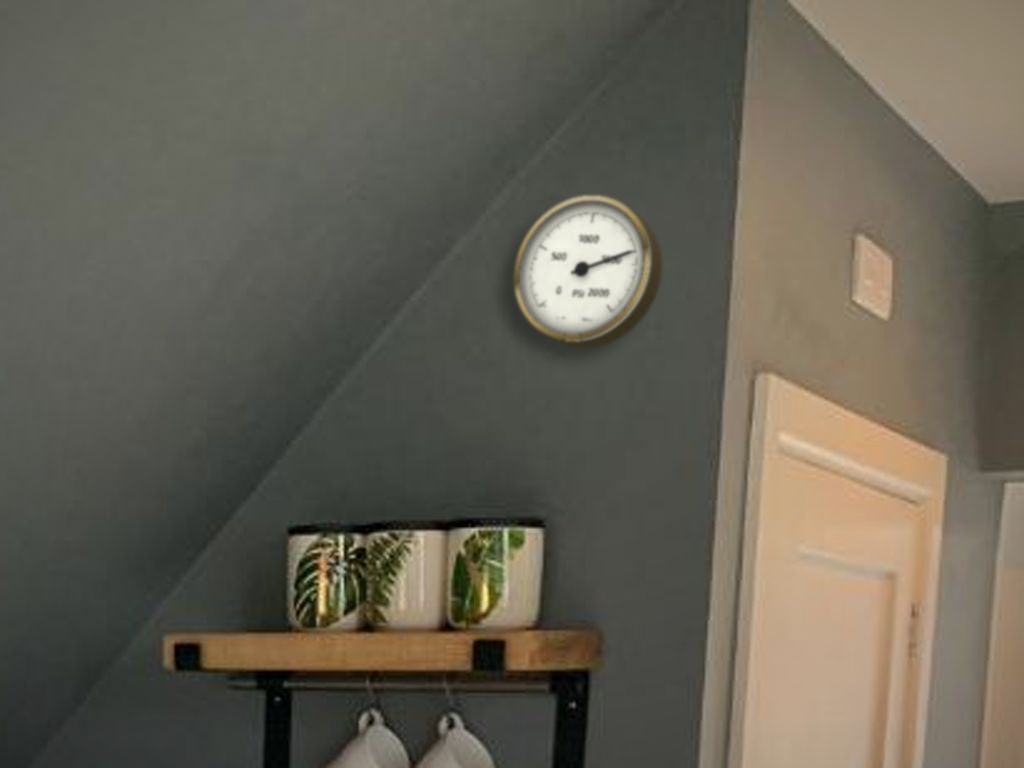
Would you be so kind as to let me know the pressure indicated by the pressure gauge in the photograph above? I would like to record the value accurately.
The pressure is 1500 psi
